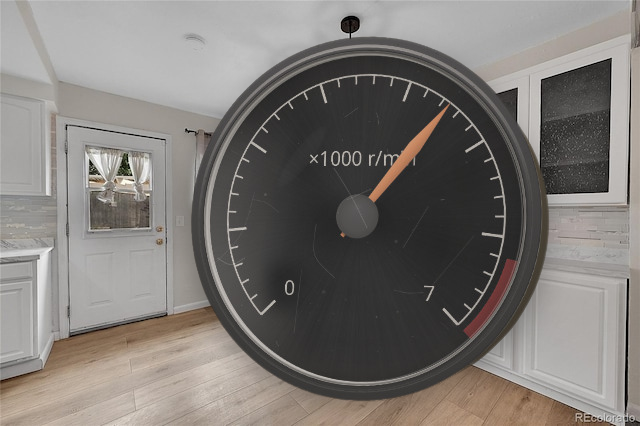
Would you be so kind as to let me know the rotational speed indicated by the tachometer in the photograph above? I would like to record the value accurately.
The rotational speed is 4500 rpm
